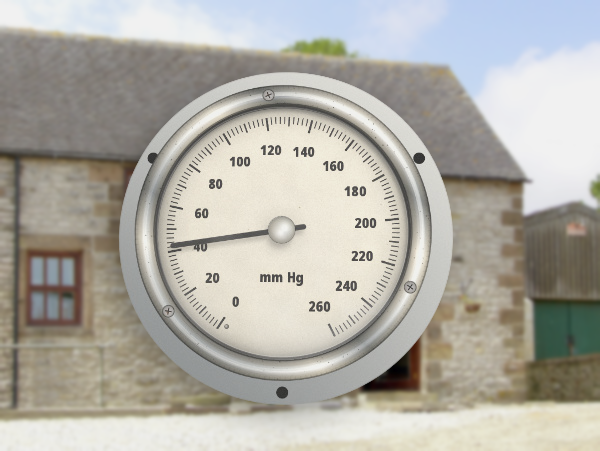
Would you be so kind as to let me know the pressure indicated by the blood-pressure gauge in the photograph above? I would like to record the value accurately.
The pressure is 42 mmHg
